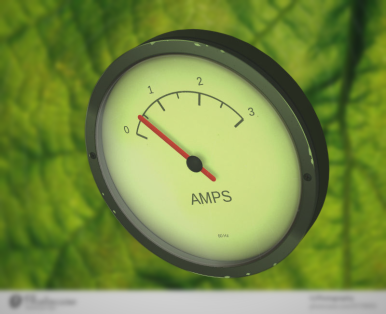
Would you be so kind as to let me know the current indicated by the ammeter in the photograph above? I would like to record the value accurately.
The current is 0.5 A
